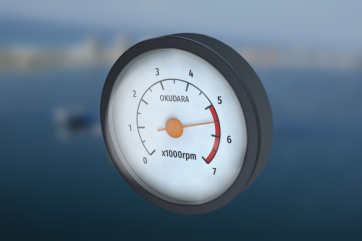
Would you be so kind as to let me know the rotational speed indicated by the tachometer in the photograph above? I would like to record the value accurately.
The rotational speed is 5500 rpm
